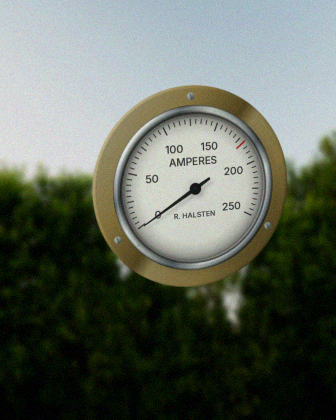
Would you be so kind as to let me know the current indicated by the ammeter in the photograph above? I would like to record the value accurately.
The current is 0 A
